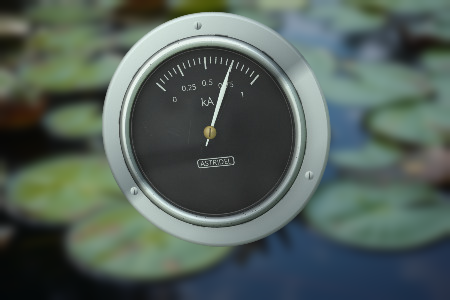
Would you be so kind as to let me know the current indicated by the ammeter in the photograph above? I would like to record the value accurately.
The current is 0.75 kA
